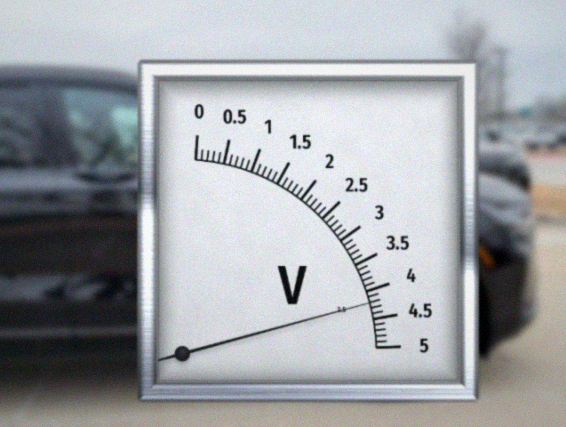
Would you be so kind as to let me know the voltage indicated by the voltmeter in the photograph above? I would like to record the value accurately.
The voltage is 4.2 V
